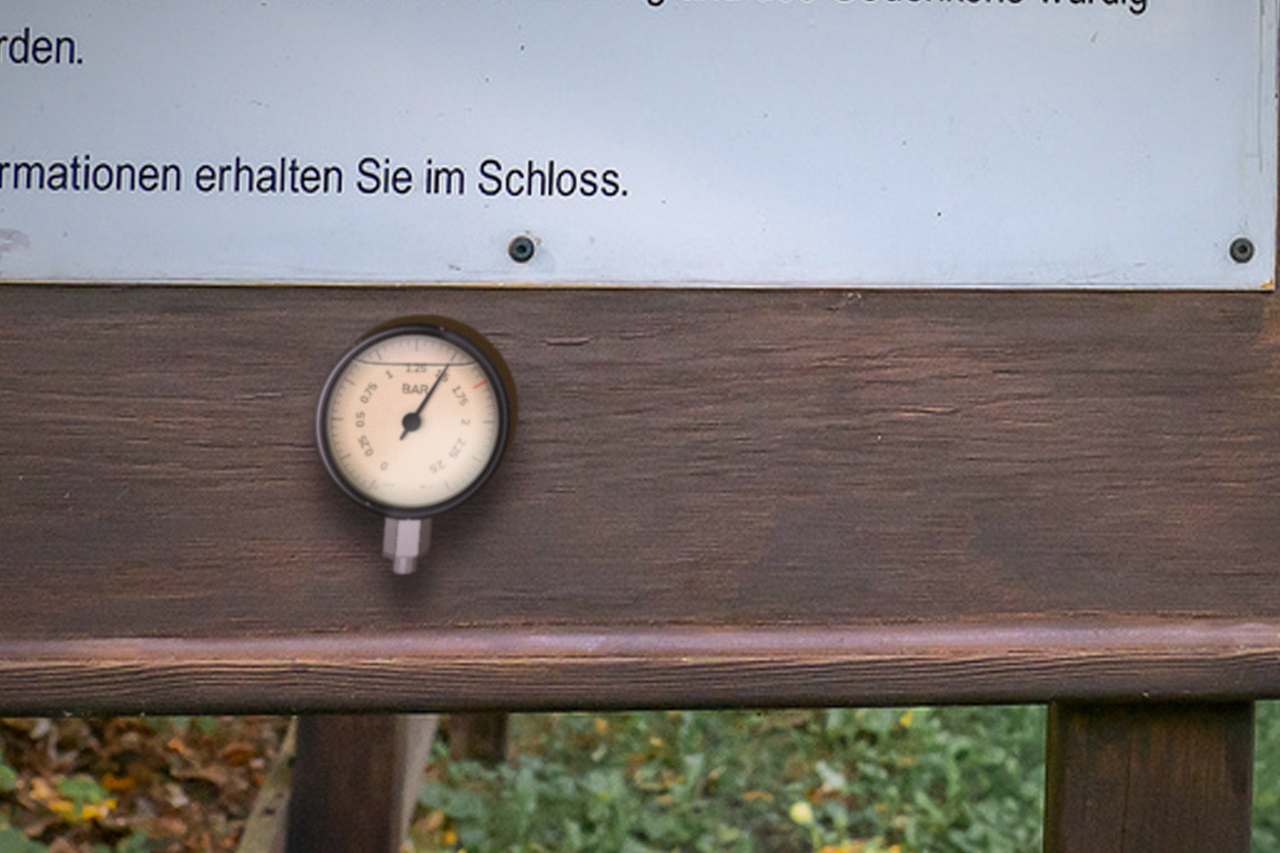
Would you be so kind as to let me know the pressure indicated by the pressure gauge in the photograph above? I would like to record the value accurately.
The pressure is 1.5 bar
